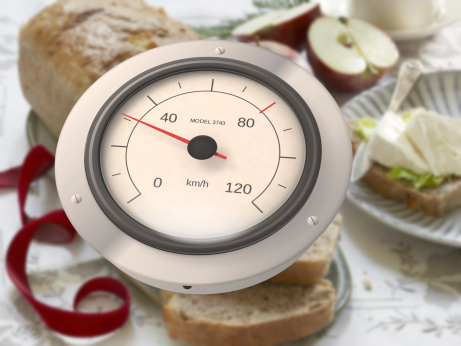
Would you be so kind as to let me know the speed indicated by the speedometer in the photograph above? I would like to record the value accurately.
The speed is 30 km/h
